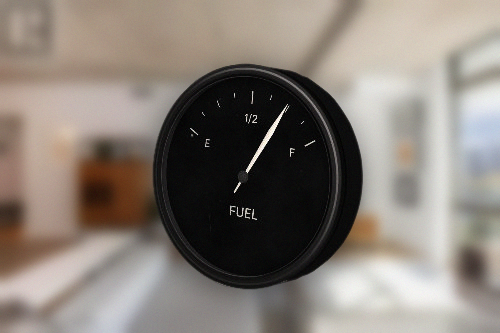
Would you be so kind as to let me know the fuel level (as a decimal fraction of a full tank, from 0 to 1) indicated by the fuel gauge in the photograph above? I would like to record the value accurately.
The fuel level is 0.75
